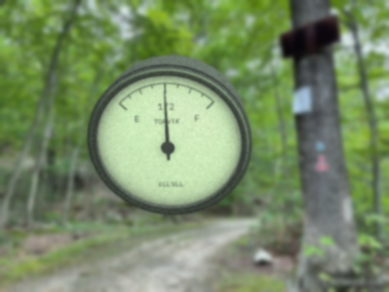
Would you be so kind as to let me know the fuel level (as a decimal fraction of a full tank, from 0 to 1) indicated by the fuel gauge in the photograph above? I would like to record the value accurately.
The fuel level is 0.5
